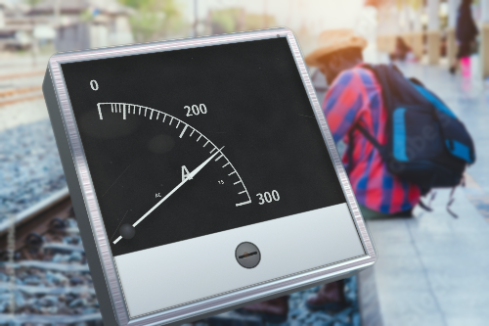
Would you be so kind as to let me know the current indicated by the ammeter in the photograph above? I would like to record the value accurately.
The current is 245 A
